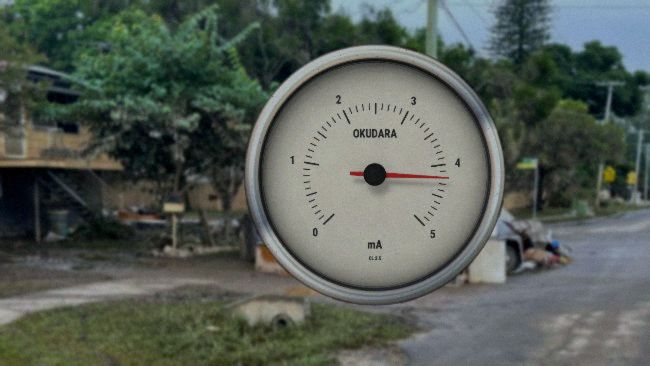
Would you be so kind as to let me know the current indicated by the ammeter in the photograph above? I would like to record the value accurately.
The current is 4.2 mA
